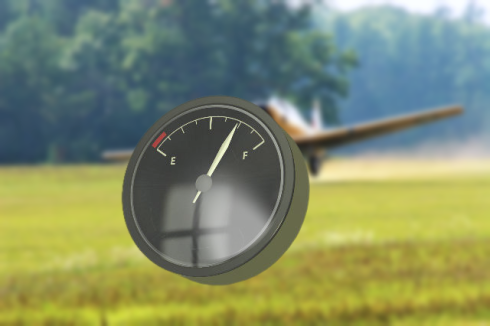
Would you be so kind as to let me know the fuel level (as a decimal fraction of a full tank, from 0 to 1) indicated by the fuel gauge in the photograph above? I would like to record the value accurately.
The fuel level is 0.75
